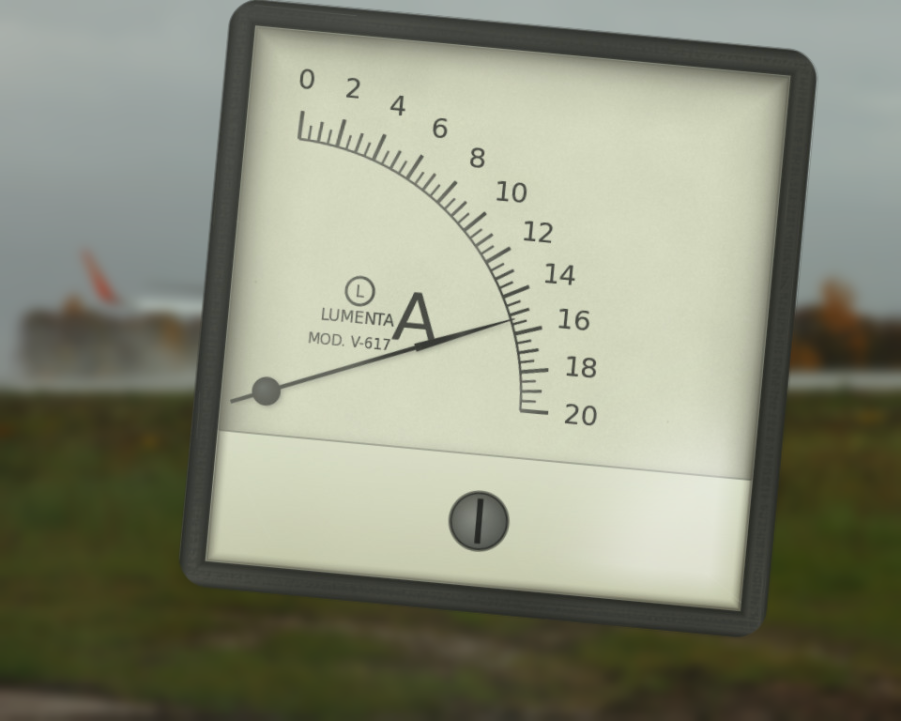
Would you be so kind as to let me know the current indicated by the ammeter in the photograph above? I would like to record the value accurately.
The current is 15.25 A
